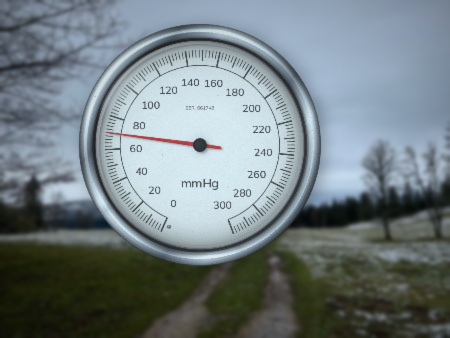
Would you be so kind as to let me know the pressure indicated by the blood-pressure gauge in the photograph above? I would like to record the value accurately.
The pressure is 70 mmHg
